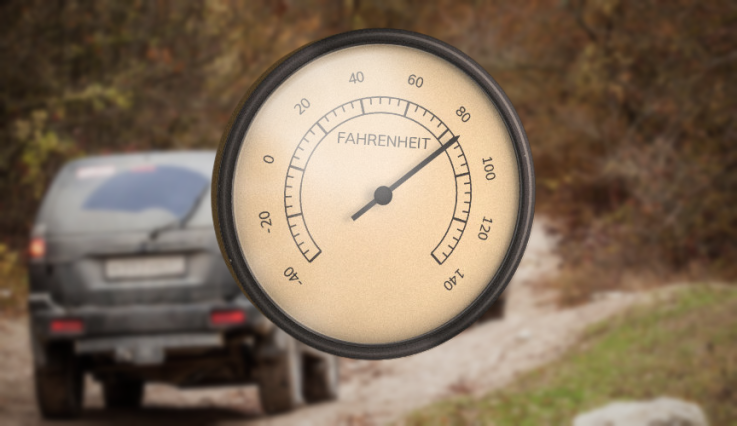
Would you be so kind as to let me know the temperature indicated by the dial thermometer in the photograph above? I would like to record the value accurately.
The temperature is 84 °F
